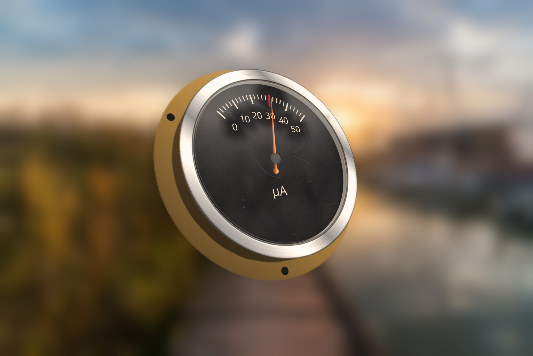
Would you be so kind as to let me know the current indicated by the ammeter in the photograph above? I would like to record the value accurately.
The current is 30 µA
